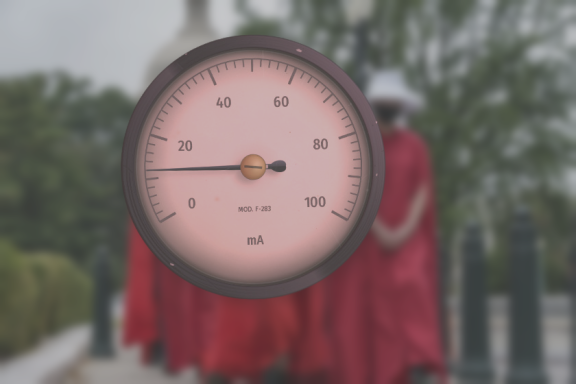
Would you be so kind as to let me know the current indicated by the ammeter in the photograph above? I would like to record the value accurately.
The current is 12 mA
